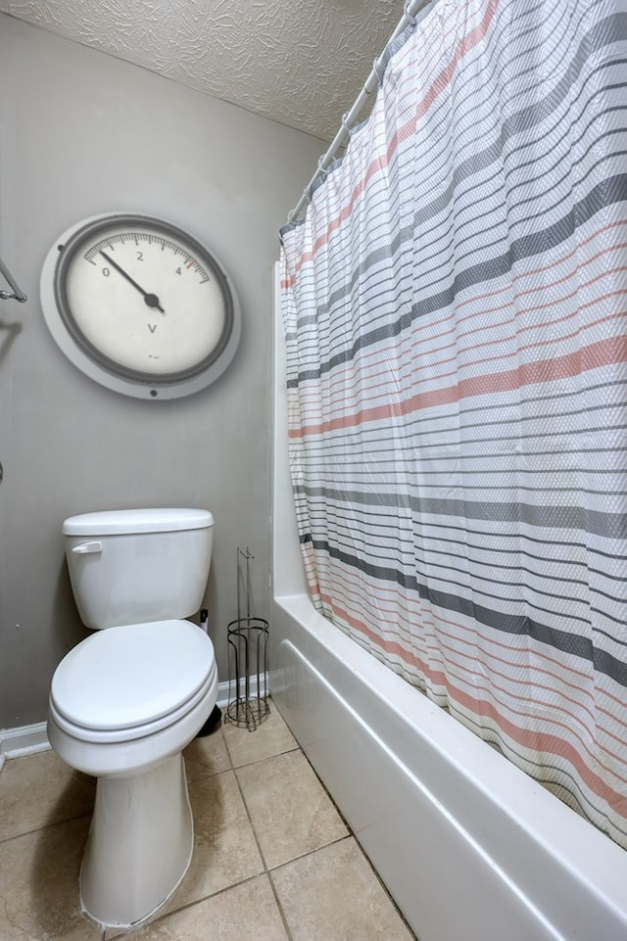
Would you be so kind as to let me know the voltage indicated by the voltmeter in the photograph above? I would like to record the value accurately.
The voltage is 0.5 V
